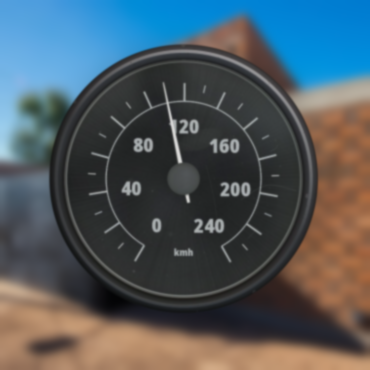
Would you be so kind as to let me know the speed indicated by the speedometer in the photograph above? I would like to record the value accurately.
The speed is 110 km/h
